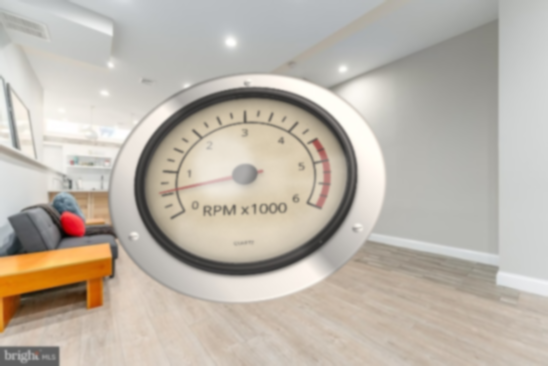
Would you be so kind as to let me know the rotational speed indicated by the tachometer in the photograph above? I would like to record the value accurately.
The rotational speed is 500 rpm
